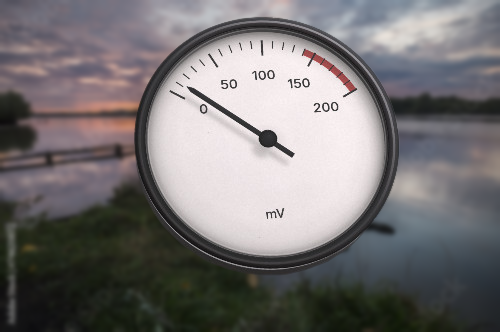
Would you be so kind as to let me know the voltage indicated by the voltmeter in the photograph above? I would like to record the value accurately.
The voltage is 10 mV
